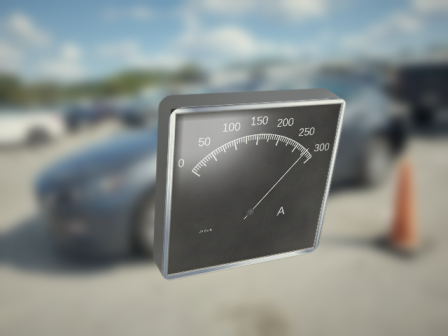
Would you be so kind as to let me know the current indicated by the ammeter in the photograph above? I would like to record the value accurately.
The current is 275 A
